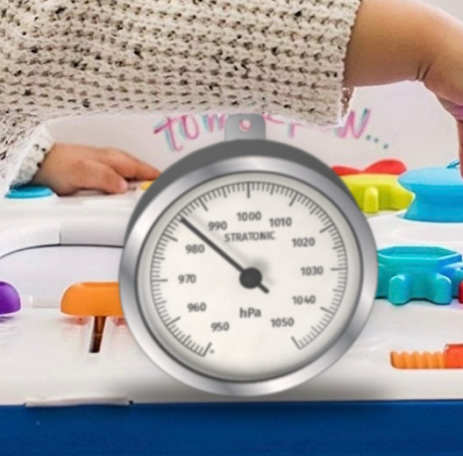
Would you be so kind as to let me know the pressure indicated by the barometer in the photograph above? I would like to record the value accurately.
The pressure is 985 hPa
